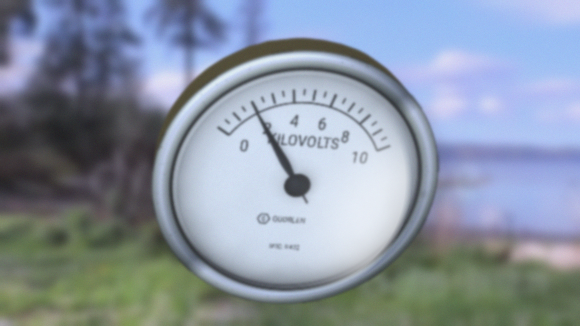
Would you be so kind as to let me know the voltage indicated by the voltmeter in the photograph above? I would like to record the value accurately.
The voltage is 2 kV
